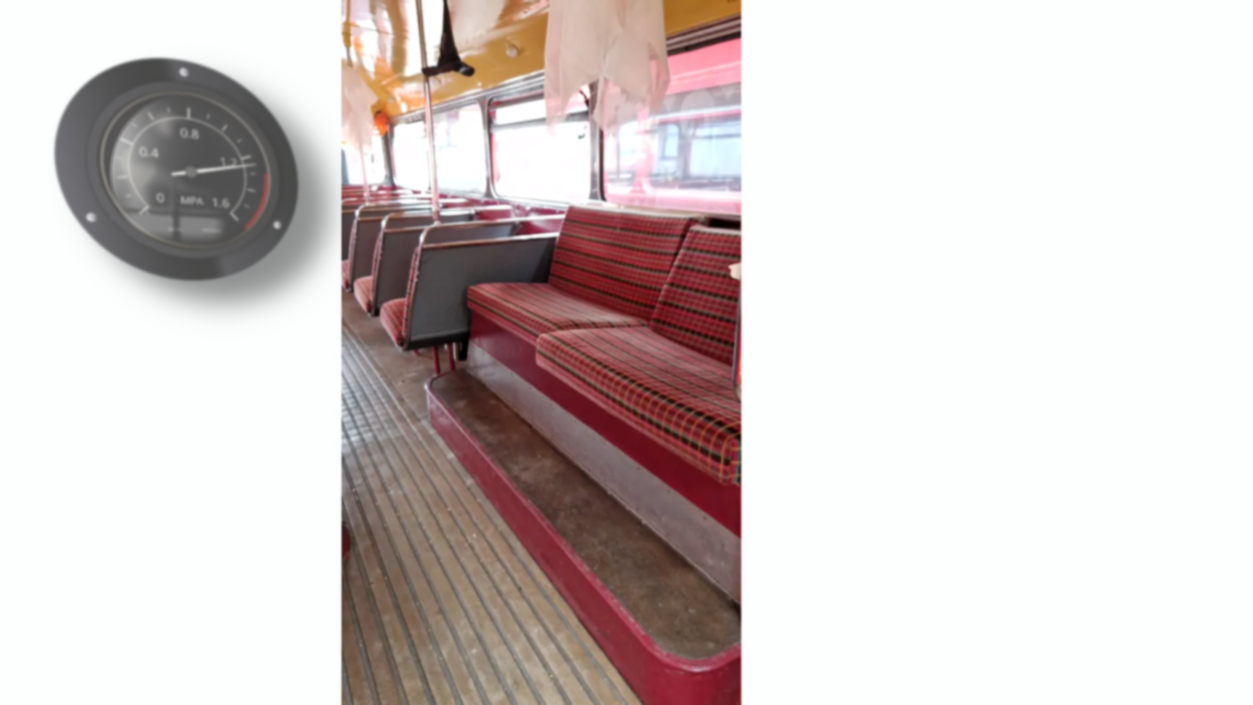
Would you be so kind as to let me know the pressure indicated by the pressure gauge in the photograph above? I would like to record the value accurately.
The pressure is 1.25 MPa
